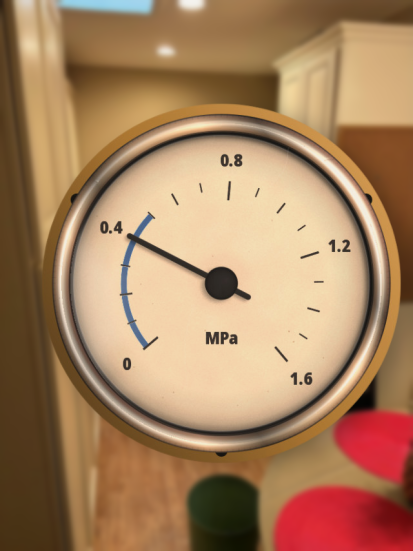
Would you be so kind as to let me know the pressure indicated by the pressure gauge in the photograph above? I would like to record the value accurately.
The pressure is 0.4 MPa
